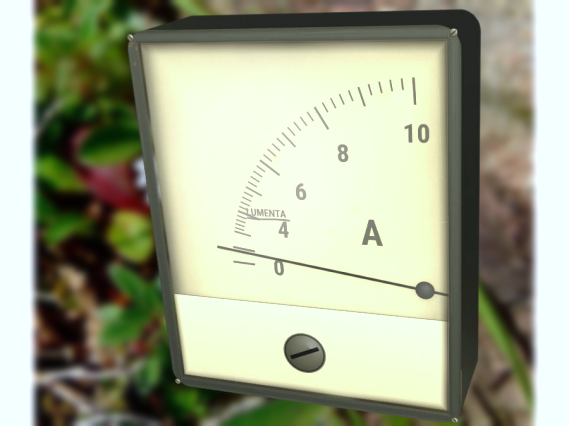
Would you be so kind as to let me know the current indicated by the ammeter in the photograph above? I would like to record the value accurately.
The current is 2 A
